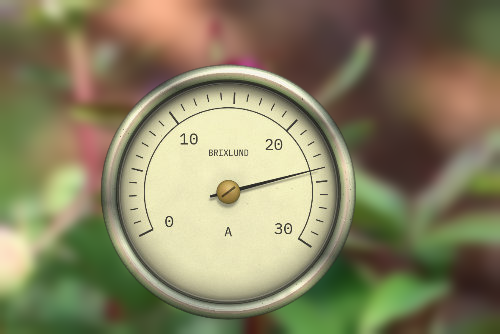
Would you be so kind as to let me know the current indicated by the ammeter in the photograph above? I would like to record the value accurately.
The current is 24 A
